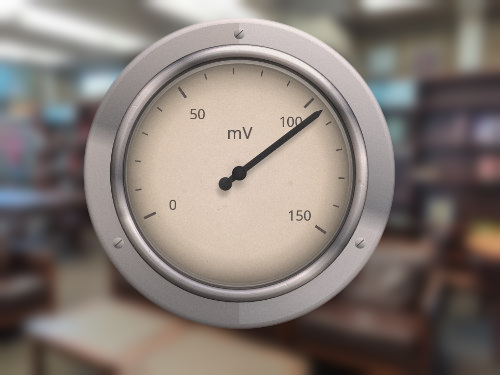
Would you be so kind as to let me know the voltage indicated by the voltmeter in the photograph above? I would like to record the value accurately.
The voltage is 105 mV
